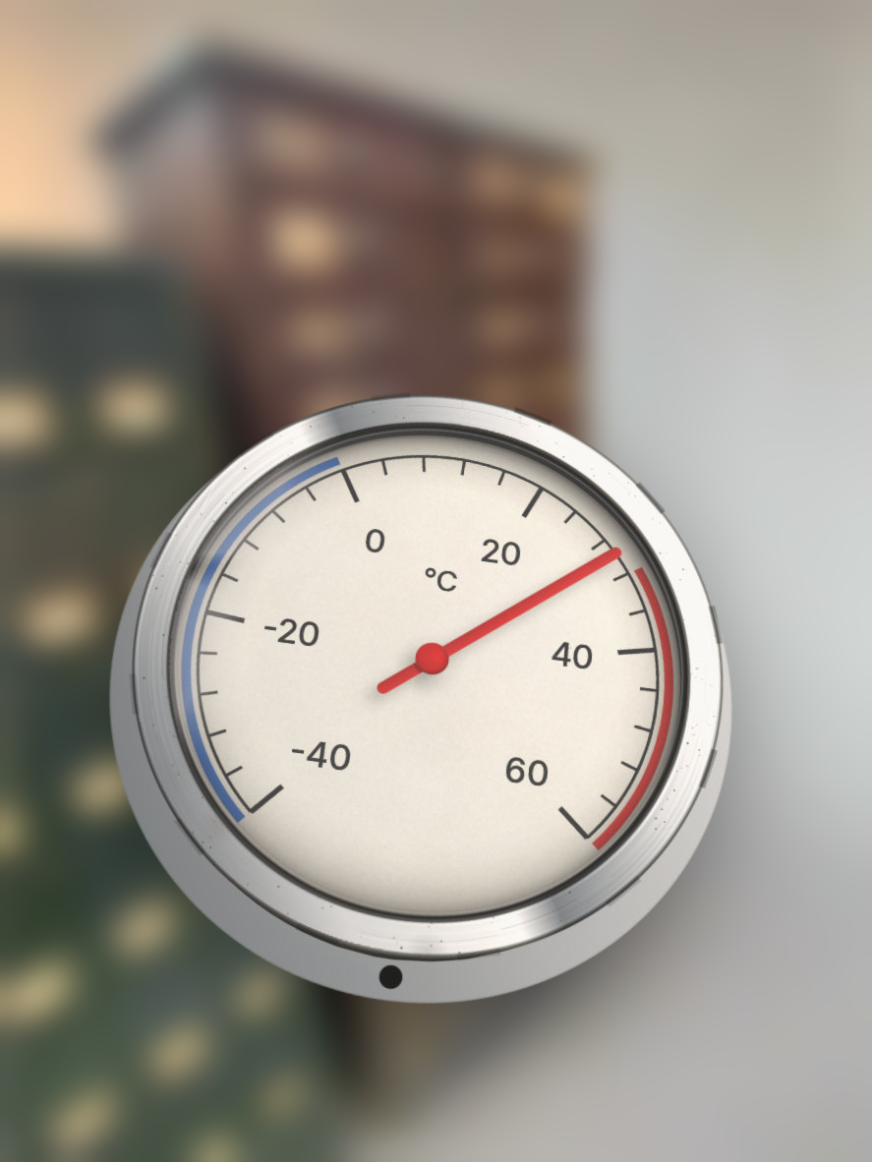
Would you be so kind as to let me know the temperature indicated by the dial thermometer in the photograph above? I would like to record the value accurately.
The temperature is 30 °C
